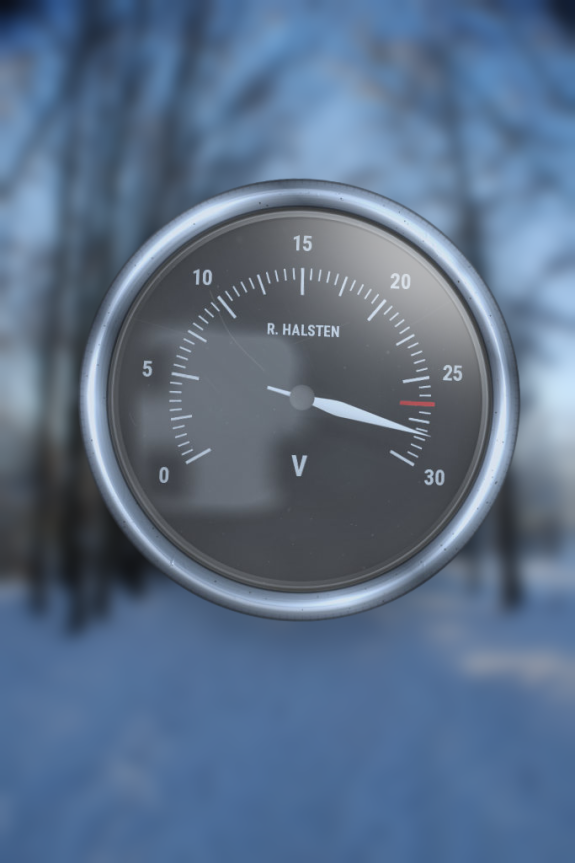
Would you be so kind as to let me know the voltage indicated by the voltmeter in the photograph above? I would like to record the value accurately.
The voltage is 28.25 V
